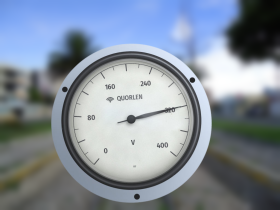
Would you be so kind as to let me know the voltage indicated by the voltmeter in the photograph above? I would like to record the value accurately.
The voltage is 320 V
